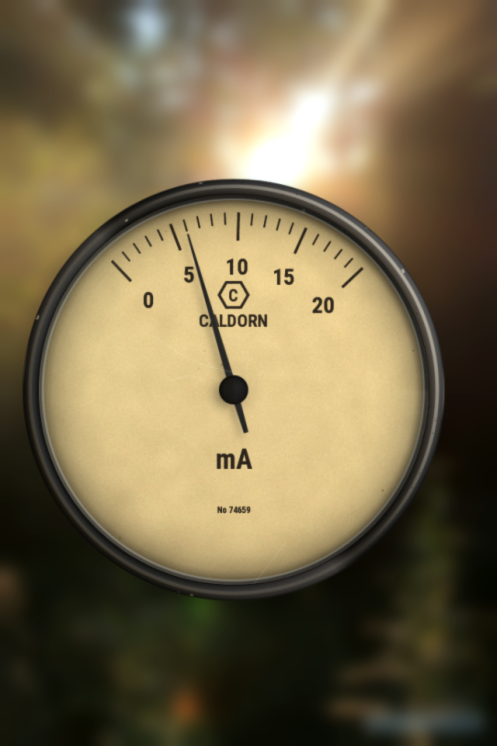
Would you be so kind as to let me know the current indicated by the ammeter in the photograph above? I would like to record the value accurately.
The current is 6 mA
